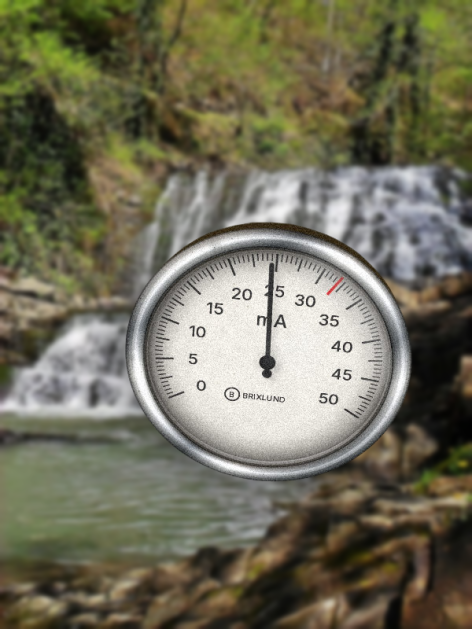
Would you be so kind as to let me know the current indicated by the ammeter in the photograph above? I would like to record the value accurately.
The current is 24.5 mA
